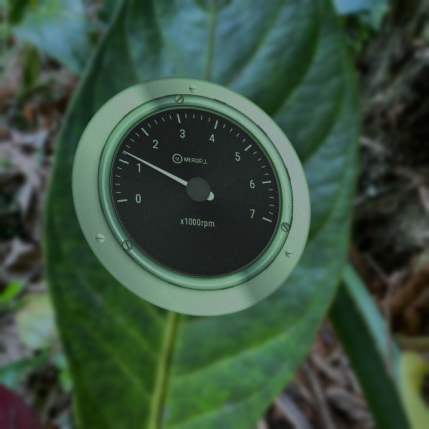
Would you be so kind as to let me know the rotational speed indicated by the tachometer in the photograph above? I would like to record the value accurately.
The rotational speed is 1200 rpm
